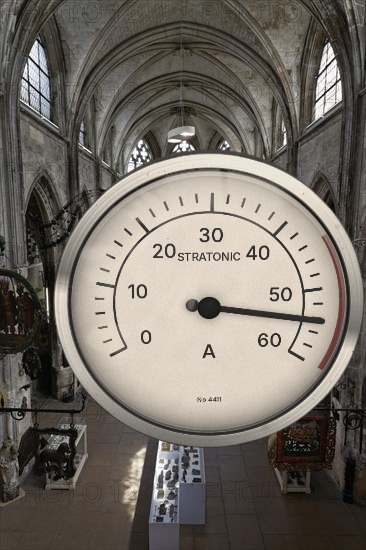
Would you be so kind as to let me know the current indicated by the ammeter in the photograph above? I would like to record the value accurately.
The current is 54 A
